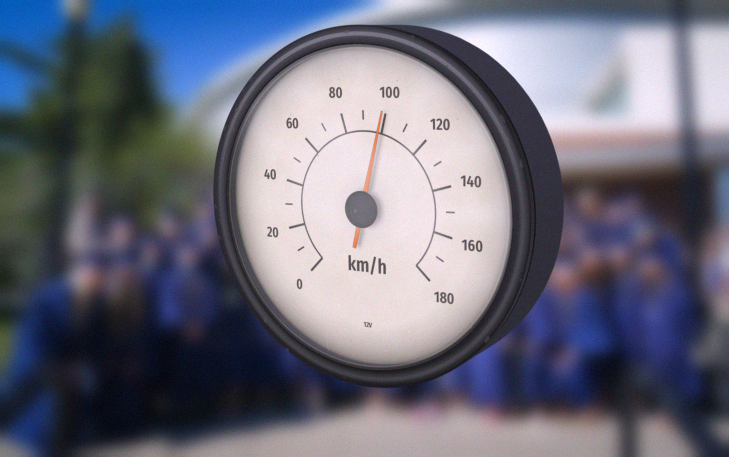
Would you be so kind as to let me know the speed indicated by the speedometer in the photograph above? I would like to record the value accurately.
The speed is 100 km/h
